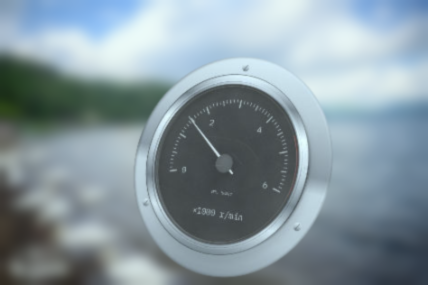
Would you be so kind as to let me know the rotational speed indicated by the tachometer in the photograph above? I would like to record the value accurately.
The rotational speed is 1500 rpm
